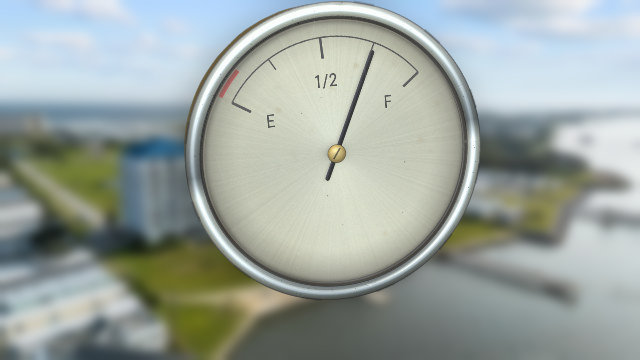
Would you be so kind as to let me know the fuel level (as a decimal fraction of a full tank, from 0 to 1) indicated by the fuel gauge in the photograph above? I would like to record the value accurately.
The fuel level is 0.75
